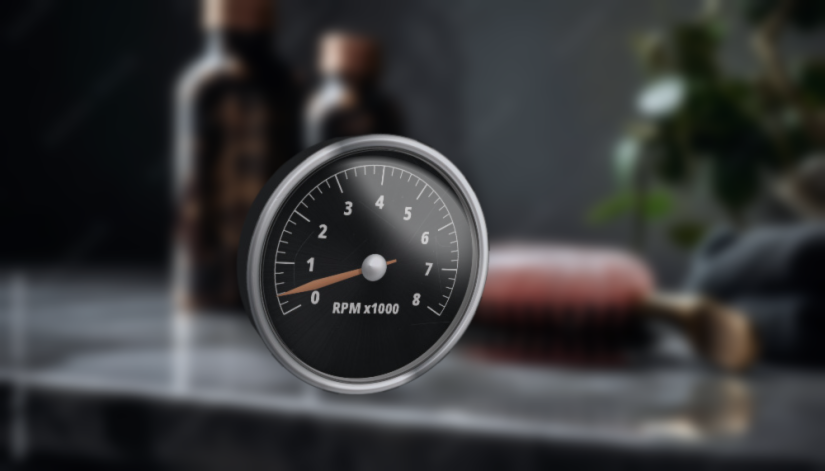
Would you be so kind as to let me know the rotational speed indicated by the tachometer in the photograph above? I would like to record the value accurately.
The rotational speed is 400 rpm
